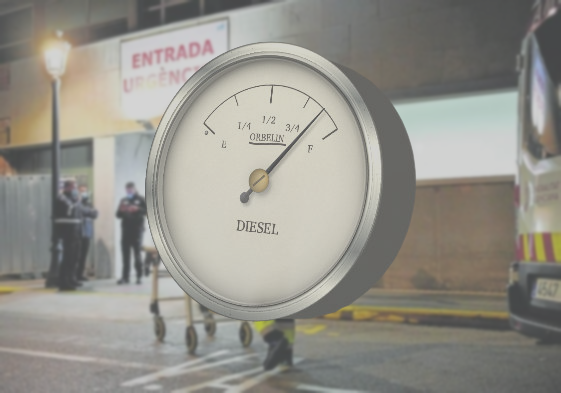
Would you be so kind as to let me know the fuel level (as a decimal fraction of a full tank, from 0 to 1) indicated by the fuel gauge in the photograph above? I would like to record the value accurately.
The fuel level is 0.875
